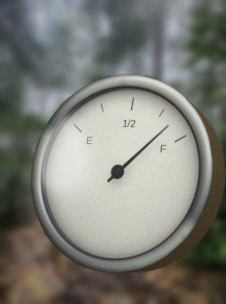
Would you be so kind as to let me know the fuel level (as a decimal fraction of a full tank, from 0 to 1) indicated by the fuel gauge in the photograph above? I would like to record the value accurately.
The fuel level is 0.875
